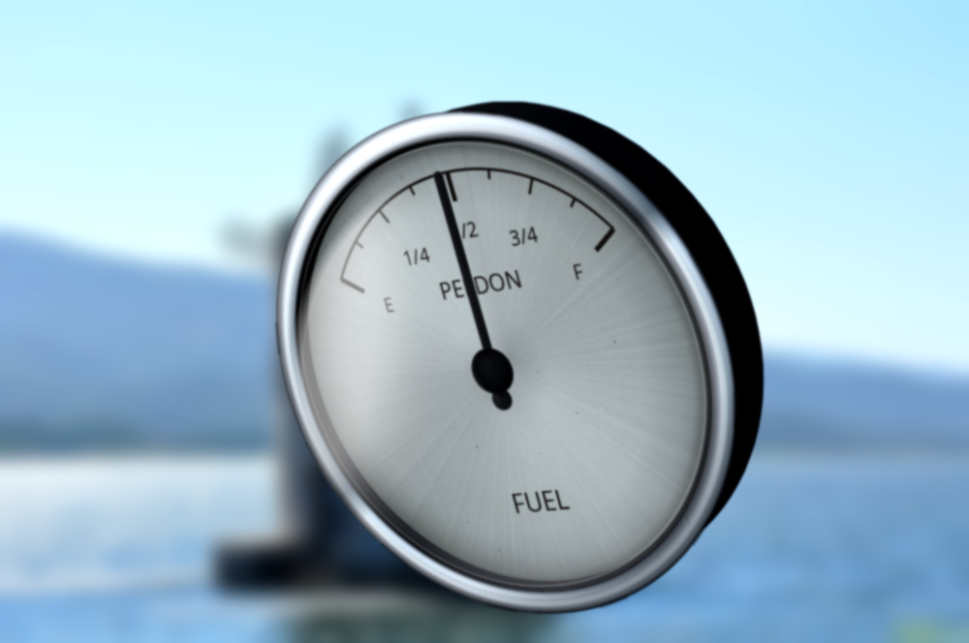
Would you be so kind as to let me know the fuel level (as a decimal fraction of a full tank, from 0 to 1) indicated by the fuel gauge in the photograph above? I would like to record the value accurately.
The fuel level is 0.5
